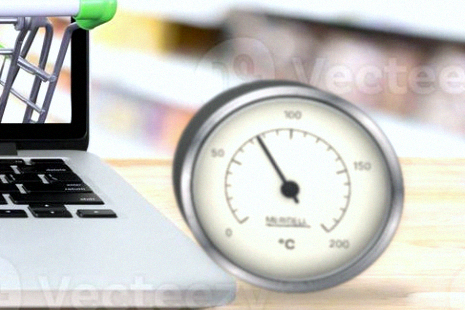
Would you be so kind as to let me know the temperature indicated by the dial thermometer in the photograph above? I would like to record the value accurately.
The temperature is 75 °C
